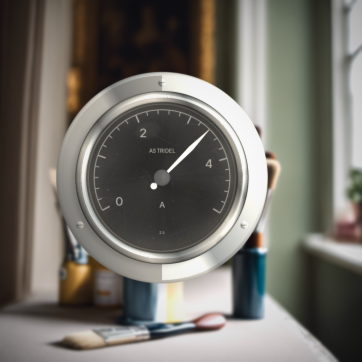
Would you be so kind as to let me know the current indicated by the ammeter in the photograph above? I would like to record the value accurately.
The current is 3.4 A
